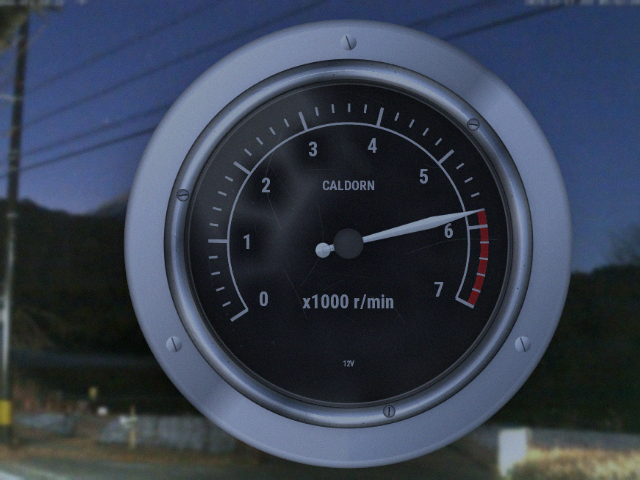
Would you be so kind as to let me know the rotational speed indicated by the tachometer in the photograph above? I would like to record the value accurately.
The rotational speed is 5800 rpm
